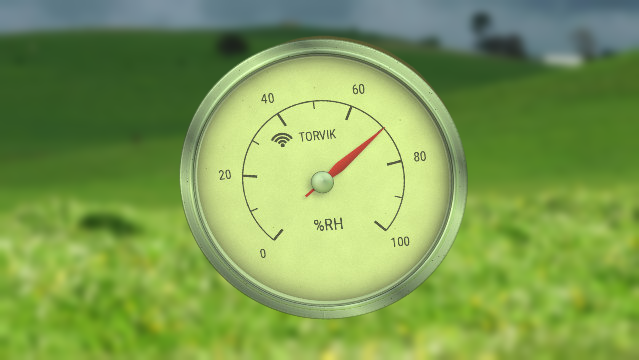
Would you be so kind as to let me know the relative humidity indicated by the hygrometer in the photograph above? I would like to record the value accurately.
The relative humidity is 70 %
